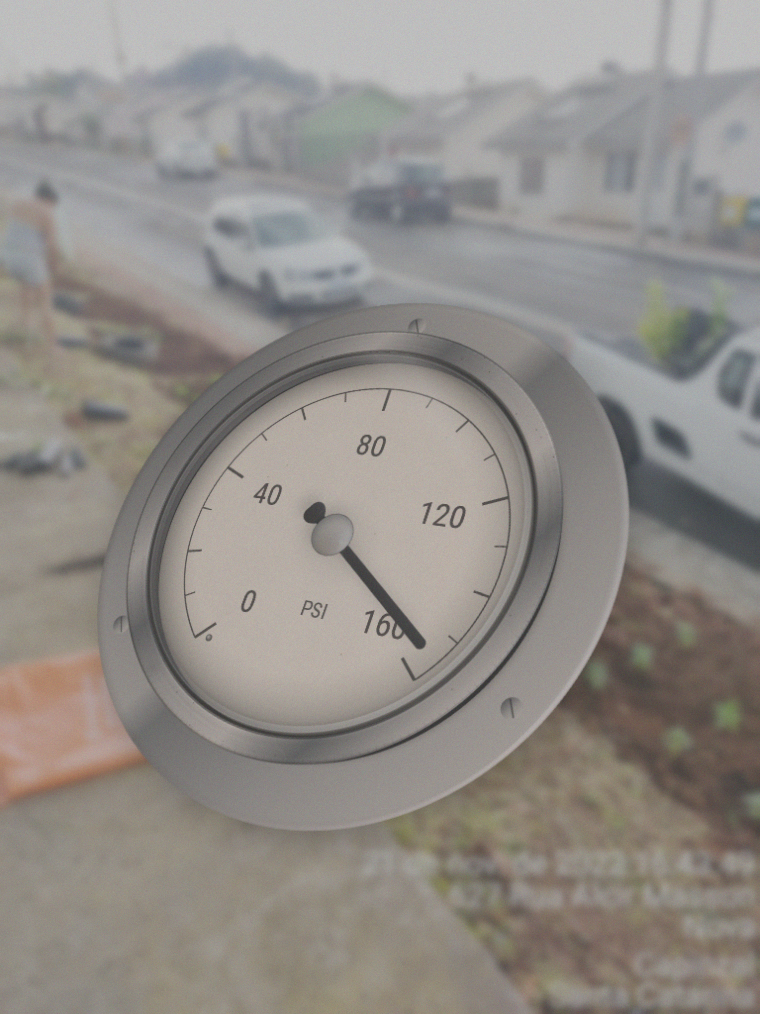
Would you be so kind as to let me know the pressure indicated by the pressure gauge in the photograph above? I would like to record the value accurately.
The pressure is 155 psi
